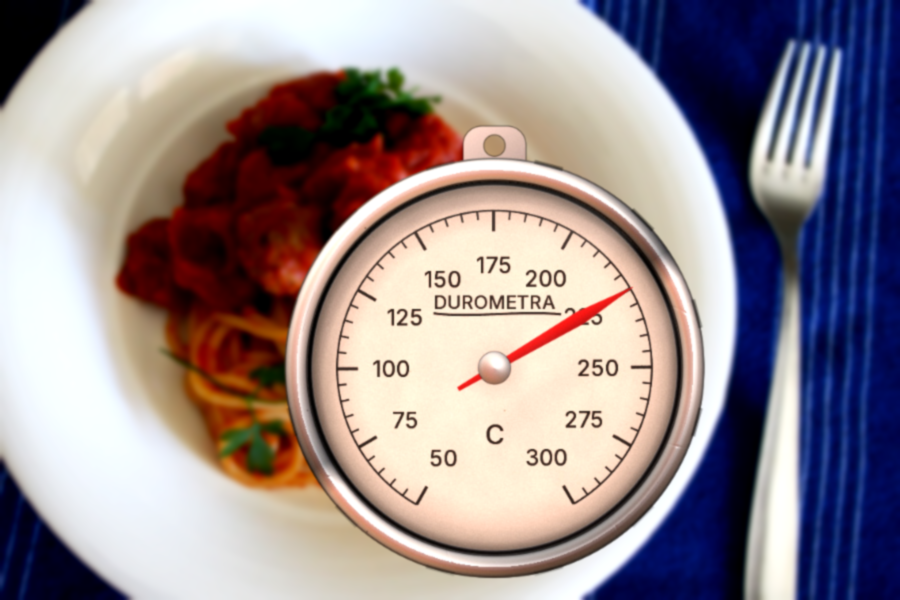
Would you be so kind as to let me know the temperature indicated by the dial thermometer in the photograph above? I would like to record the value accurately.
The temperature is 225 °C
